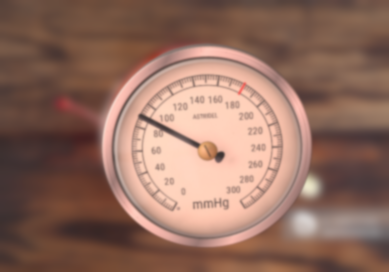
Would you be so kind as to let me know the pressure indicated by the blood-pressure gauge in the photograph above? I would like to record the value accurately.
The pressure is 90 mmHg
